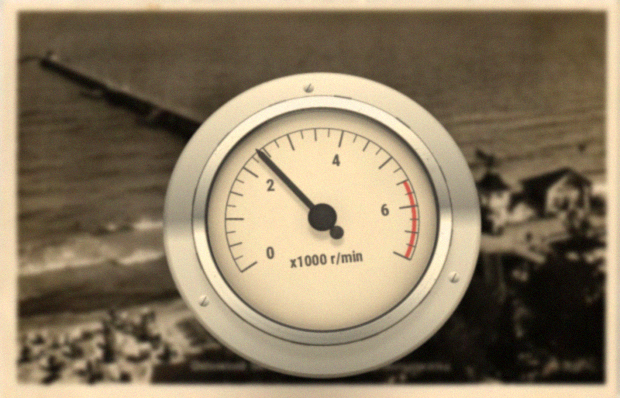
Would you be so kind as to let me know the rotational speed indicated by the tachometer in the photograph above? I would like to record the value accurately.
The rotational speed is 2375 rpm
